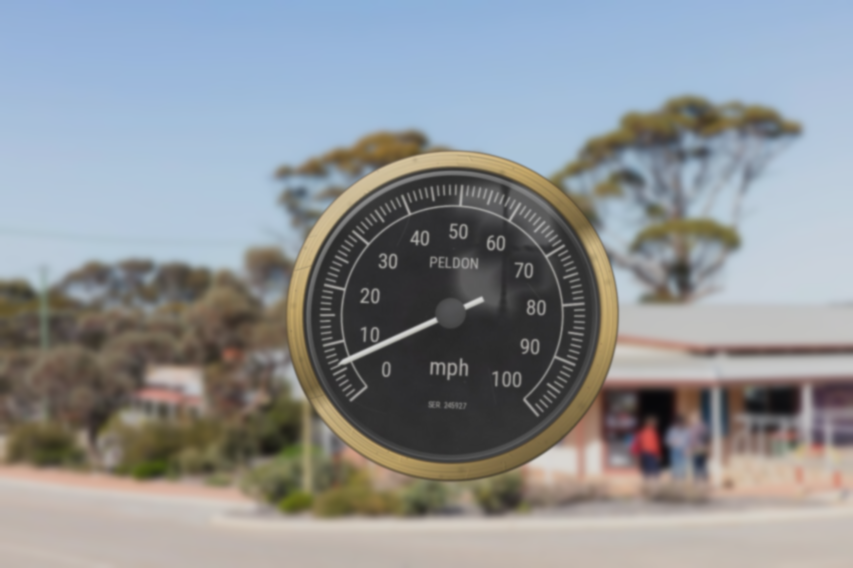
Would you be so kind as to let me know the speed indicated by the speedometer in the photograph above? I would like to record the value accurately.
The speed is 6 mph
